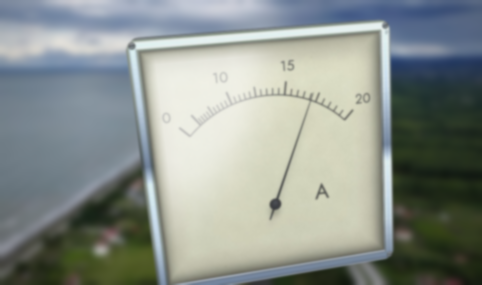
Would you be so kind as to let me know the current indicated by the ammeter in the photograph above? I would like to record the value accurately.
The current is 17 A
